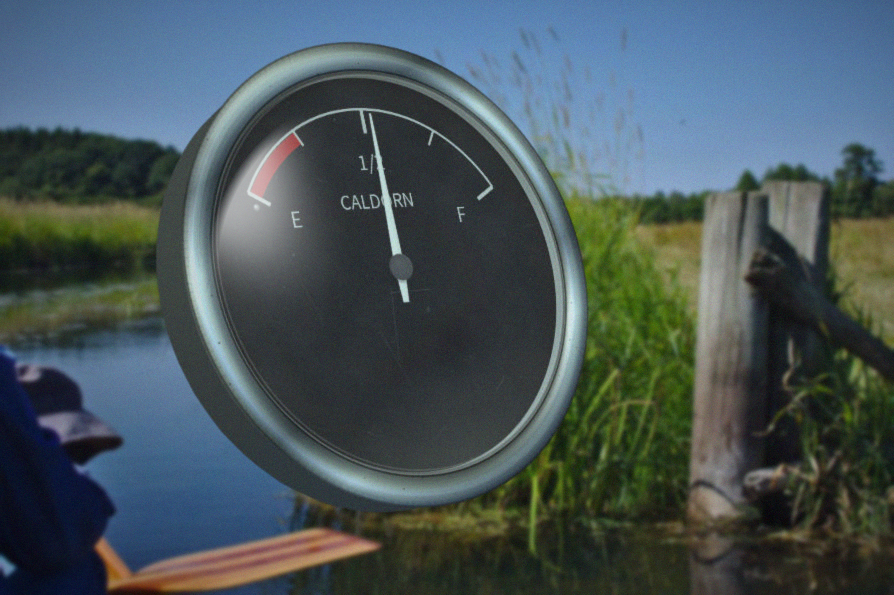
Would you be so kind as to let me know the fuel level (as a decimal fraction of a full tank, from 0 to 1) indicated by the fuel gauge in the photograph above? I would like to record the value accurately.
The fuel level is 0.5
